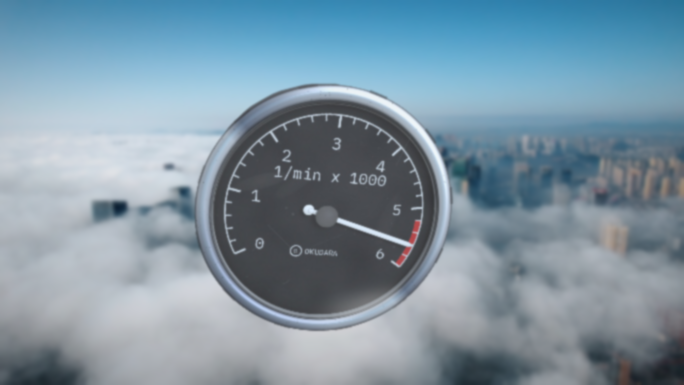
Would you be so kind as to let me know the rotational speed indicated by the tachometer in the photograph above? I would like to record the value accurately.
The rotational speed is 5600 rpm
